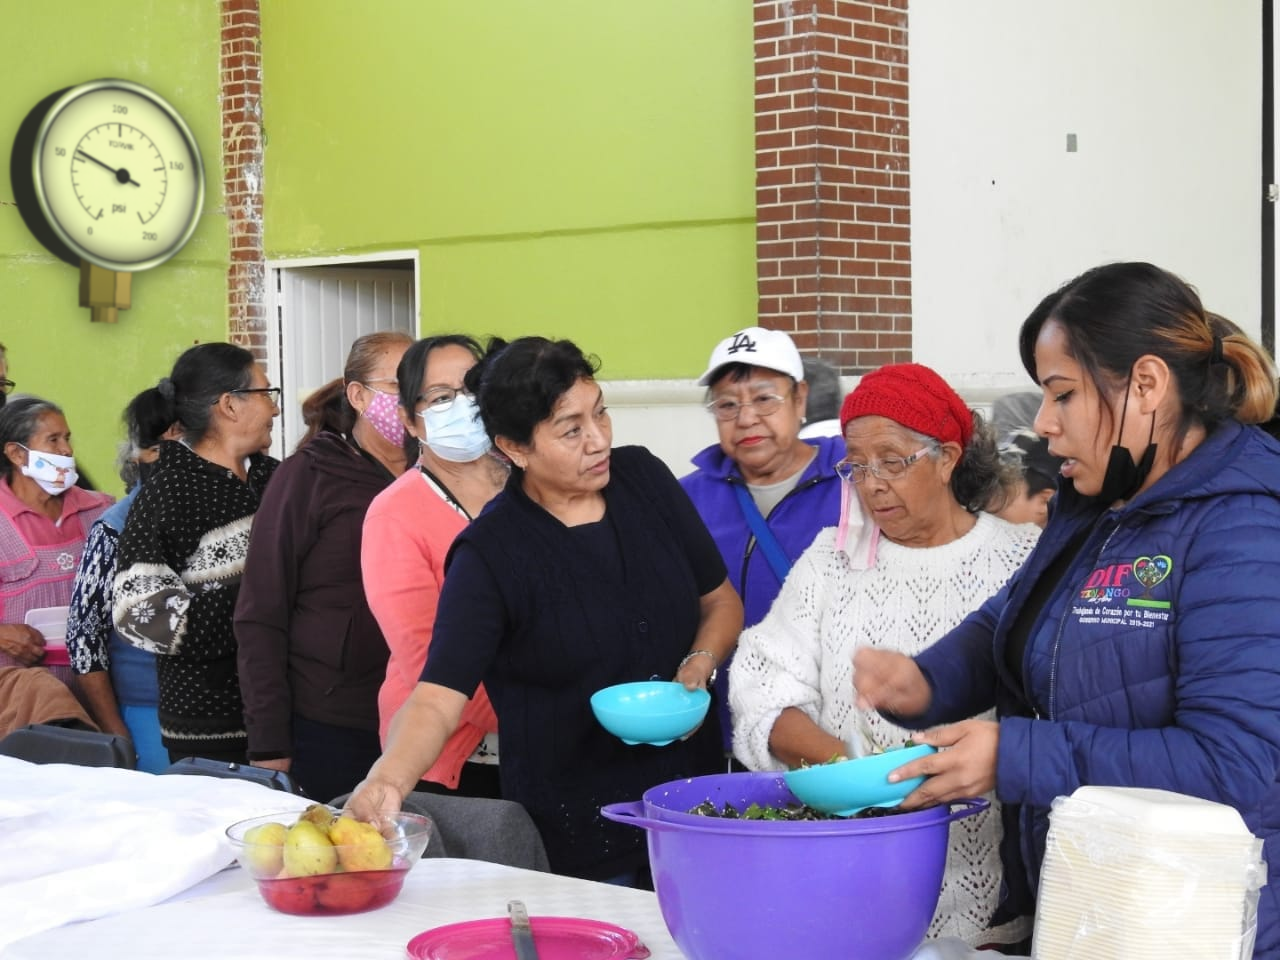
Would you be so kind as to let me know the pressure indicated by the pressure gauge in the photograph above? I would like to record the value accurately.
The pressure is 55 psi
